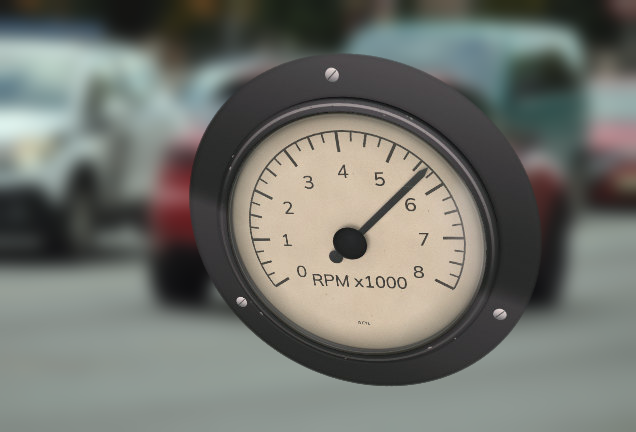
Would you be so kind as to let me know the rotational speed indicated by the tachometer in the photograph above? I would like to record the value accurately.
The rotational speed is 5625 rpm
